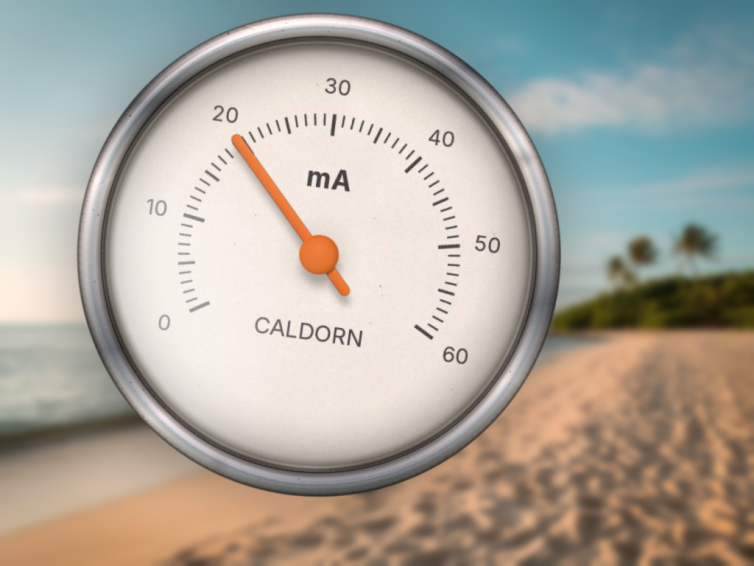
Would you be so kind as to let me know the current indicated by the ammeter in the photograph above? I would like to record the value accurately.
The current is 19.5 mA
